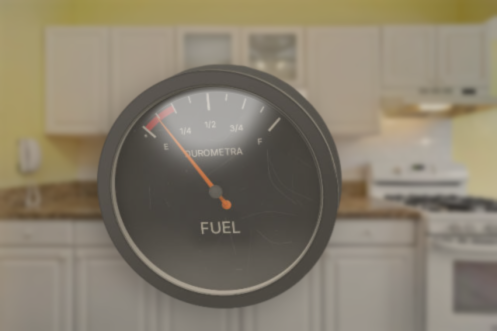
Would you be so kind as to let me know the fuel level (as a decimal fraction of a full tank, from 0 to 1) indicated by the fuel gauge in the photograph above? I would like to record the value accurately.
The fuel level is 0.125
